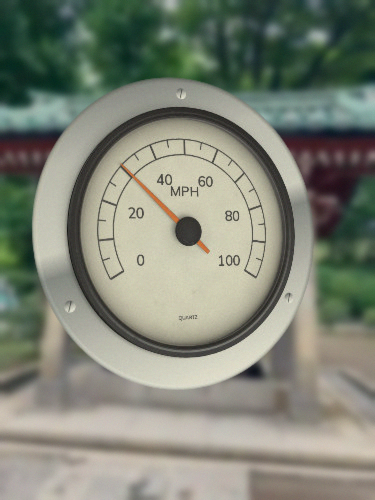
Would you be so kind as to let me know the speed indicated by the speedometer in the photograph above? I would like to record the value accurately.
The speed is 30 mph
